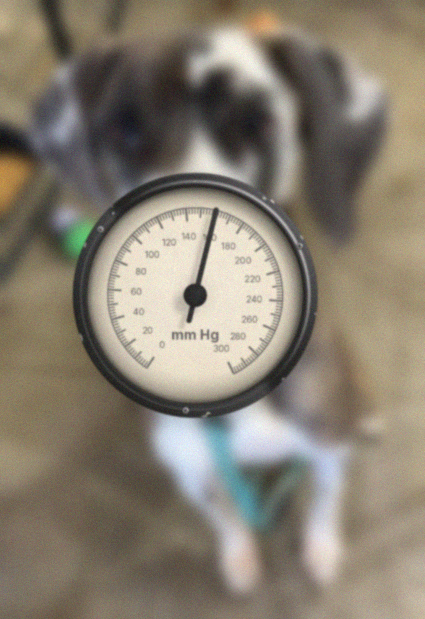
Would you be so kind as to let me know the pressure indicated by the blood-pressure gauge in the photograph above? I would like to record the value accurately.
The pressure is 160 mmHg
